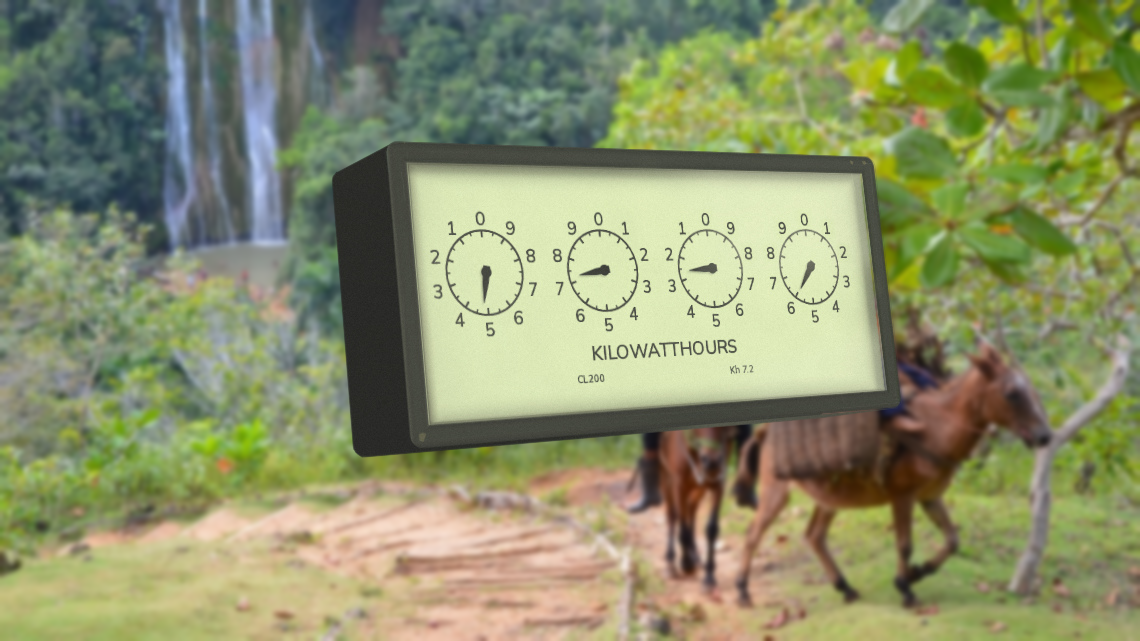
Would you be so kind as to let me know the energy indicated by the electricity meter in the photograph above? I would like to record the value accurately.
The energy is 4726 kWh
